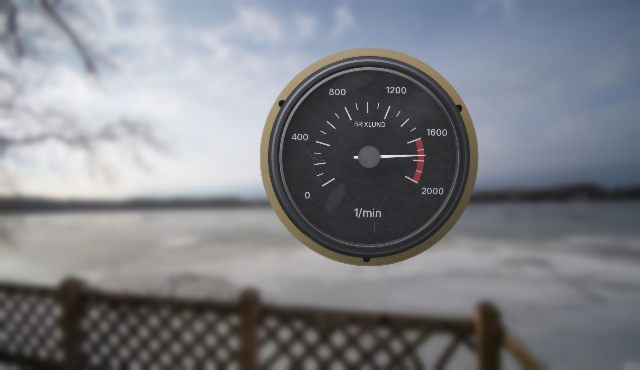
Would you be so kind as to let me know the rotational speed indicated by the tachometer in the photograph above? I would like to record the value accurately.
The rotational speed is 1750 rpm
